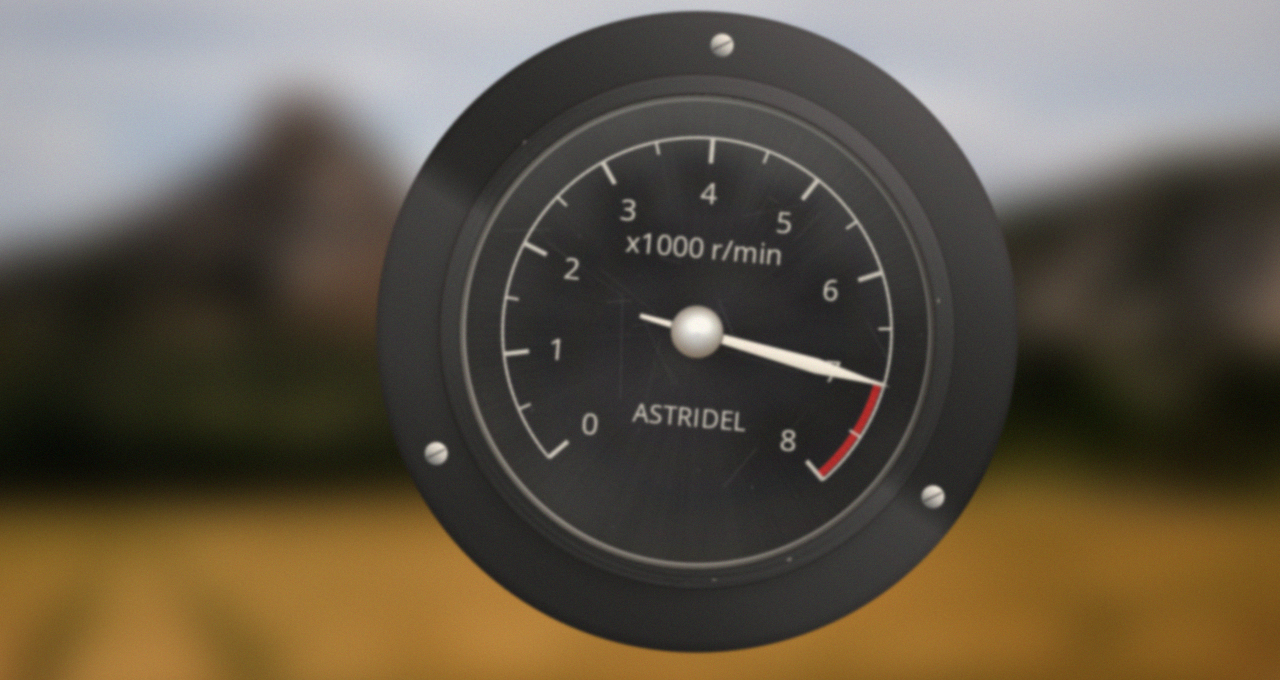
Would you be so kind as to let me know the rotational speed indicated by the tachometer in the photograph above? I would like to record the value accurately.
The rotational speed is 7000 rpm
